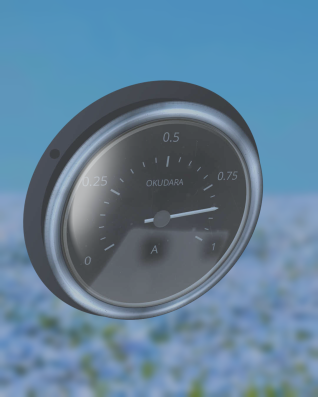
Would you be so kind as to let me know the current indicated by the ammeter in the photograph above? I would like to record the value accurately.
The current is 0.85 A
